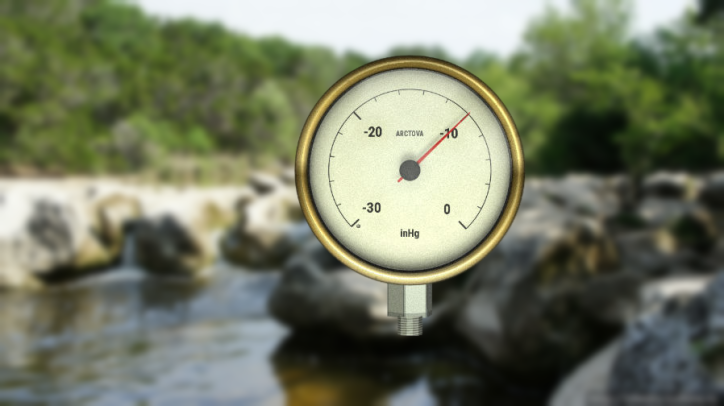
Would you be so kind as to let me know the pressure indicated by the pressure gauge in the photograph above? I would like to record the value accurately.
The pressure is -10 inHg
